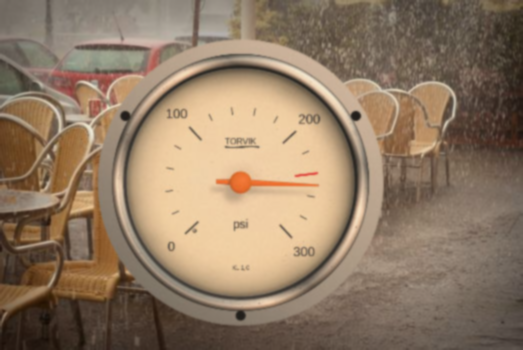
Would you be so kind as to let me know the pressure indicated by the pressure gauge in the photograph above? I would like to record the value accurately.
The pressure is 250 psi
